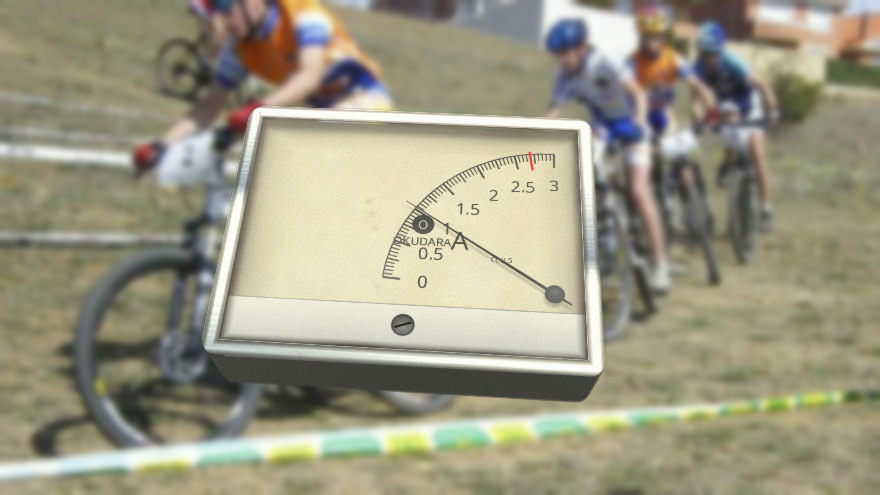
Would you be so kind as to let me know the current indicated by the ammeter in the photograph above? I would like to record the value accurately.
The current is 1 A
